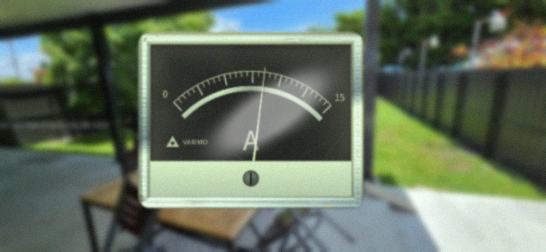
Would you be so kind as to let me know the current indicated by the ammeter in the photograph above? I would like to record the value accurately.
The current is 8.5 A
